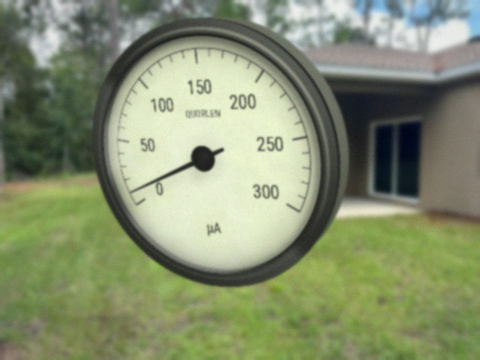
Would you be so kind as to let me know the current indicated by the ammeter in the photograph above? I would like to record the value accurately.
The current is 10 µA
